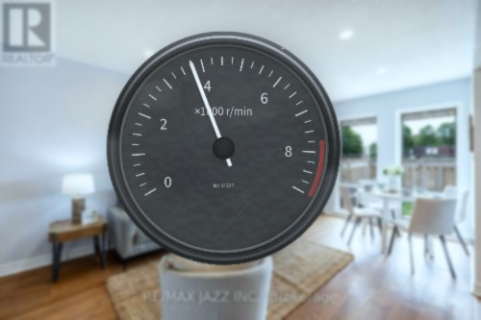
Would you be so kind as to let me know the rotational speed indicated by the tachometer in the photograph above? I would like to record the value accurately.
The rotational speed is 3750 rpm
